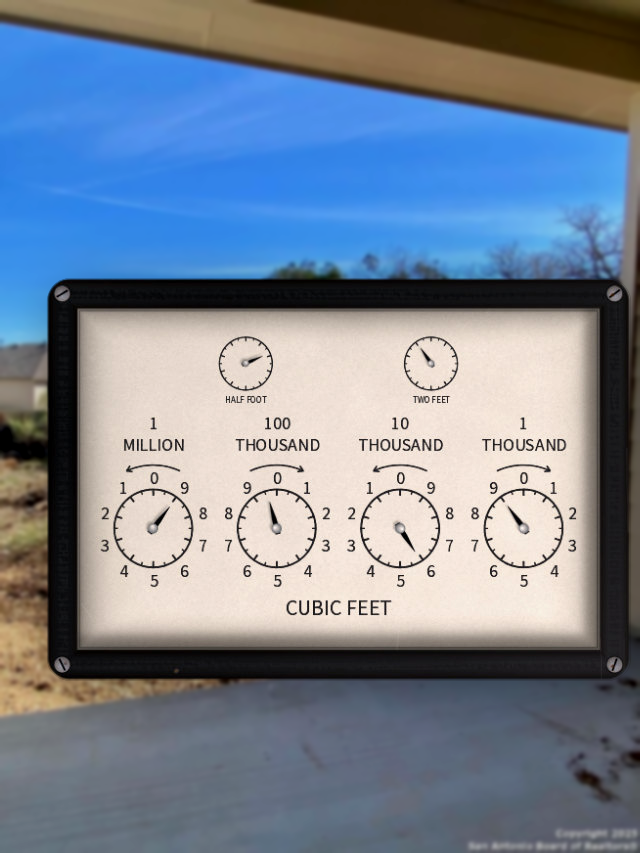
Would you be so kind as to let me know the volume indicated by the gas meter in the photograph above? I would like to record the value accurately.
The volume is 895900 ft³
